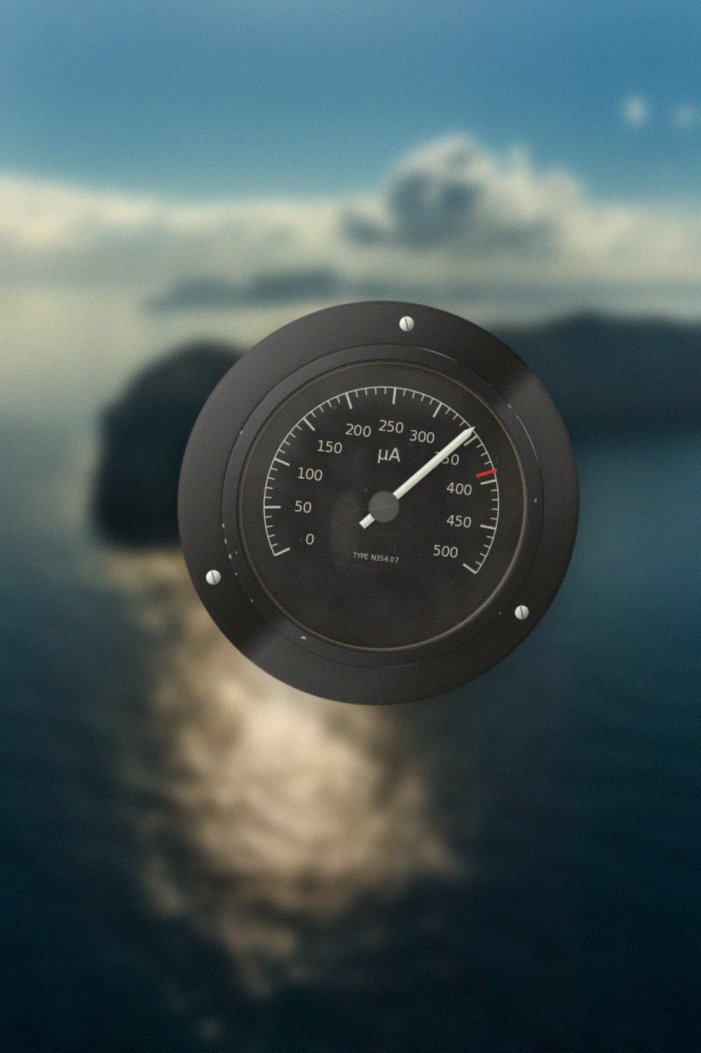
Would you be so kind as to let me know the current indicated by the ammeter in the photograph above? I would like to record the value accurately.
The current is 340 µA
